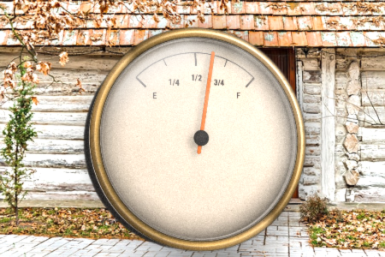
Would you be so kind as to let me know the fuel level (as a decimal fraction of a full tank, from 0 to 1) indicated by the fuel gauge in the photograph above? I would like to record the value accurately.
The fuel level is 0.625
